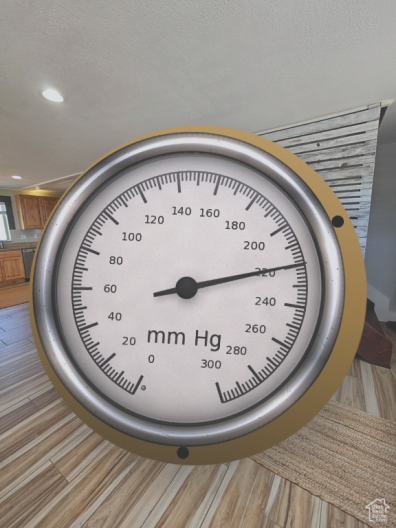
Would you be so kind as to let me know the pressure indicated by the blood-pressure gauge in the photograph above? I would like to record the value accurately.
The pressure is 220 mmHg
